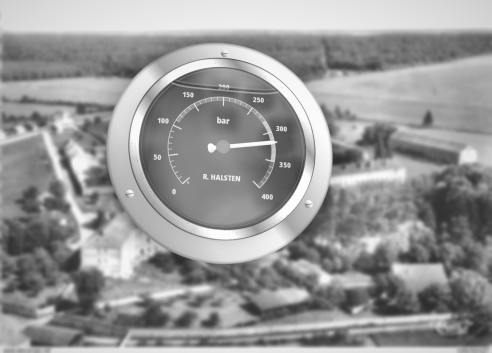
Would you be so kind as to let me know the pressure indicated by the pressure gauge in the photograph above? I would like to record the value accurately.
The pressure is 320 bar
